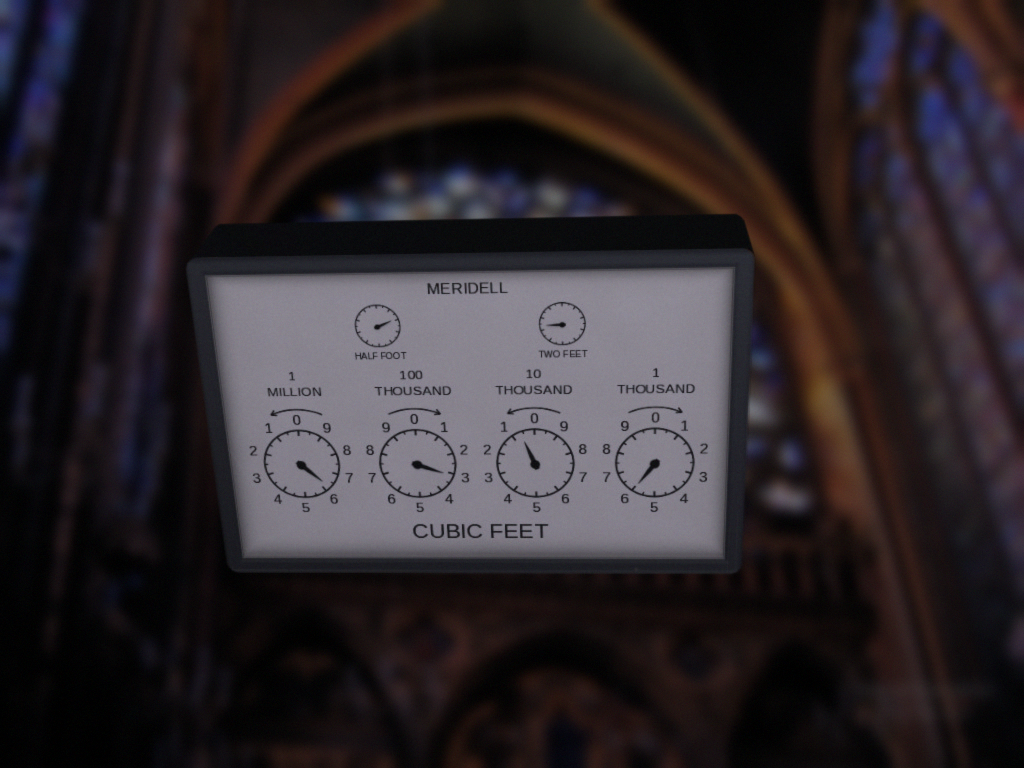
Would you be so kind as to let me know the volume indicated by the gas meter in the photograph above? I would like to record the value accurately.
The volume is 630600 ft³
